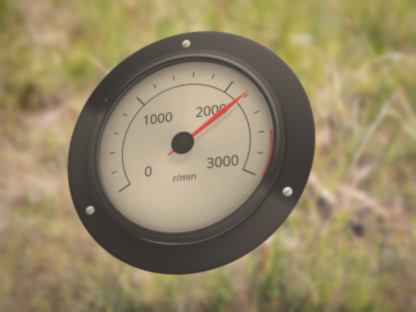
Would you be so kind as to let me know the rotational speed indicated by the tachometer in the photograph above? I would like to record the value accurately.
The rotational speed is 2200 rpm
